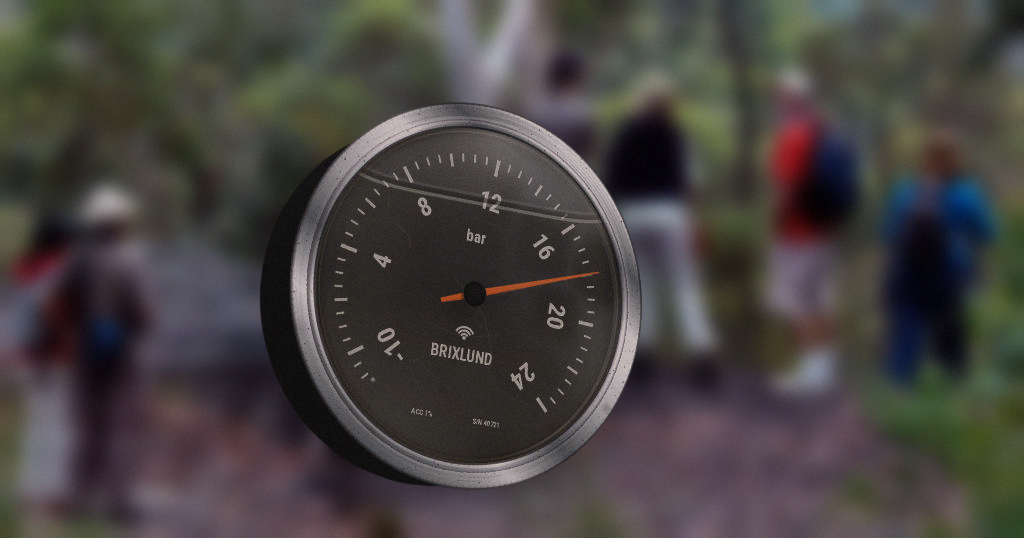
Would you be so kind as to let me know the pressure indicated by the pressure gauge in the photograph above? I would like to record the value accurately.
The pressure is 18 bar
